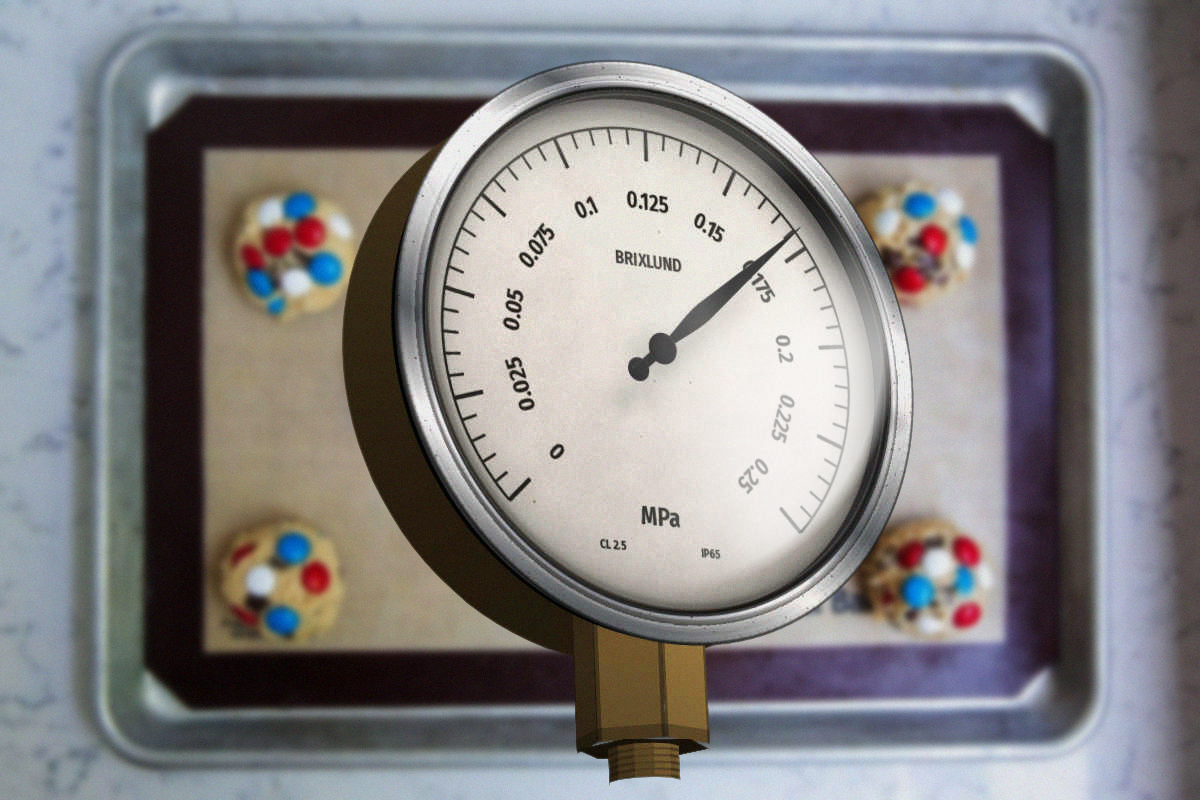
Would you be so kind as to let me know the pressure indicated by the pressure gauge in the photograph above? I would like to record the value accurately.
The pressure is 0.17 MPa
